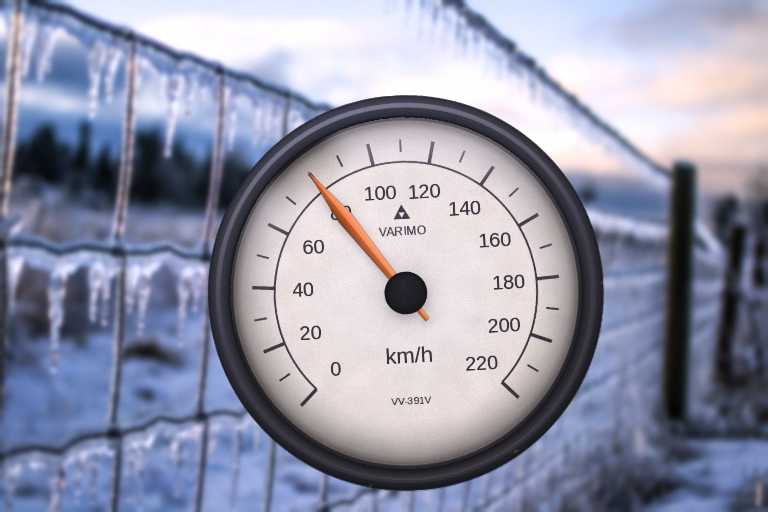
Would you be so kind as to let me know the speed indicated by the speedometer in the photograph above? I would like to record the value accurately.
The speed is 80 km/h
